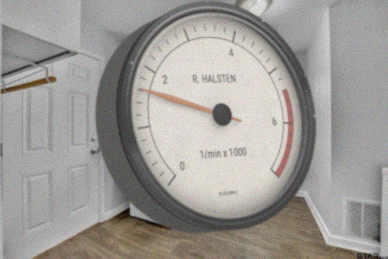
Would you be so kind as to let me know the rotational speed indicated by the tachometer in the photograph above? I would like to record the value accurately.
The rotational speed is 1600 rpm
